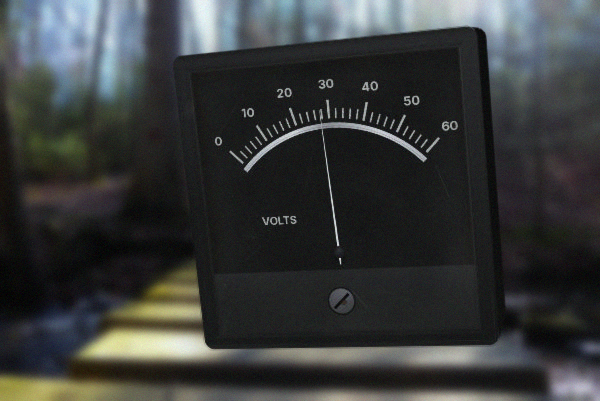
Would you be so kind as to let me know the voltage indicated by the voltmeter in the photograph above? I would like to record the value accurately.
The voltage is 28 V
